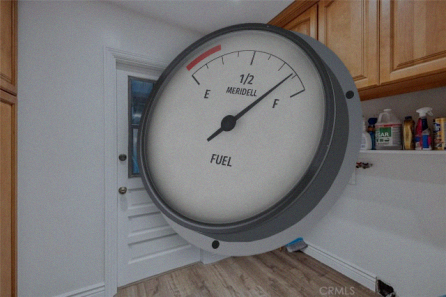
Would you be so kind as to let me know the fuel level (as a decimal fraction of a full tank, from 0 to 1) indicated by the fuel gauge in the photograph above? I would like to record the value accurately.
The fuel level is 0.875
